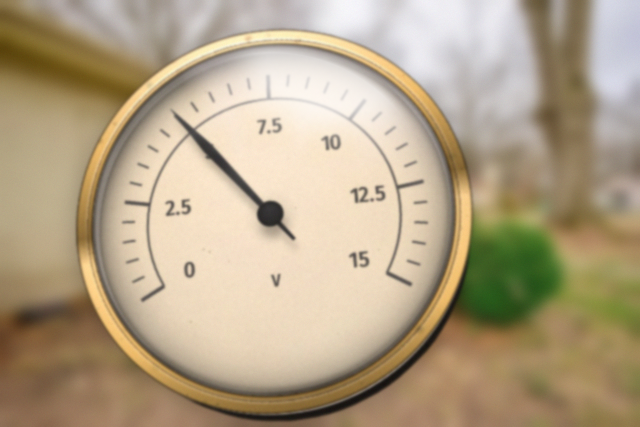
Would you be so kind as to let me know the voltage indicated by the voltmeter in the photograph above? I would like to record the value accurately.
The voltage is 5 V
